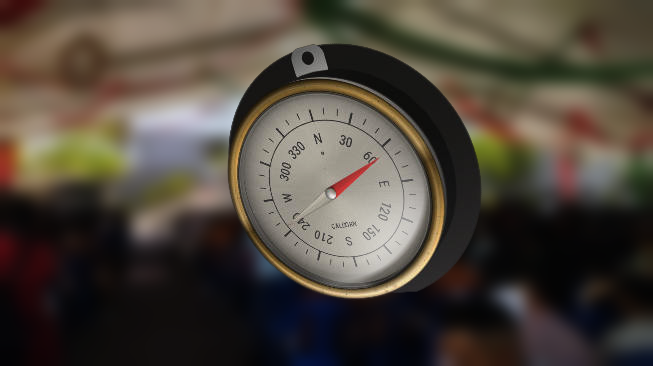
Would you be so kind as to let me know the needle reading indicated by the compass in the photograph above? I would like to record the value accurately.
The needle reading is 65 °
